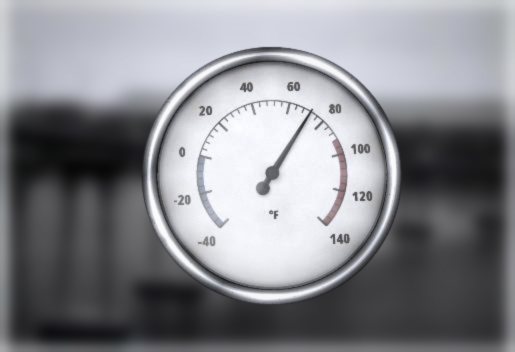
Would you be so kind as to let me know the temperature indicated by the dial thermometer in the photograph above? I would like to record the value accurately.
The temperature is 72 °F
